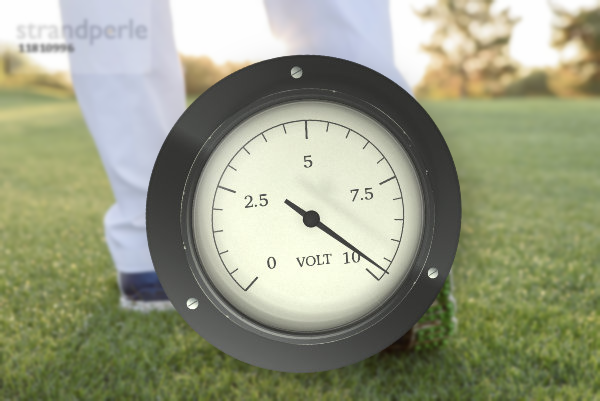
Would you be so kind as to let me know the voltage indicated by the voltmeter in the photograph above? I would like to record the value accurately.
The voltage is 9.75 V
